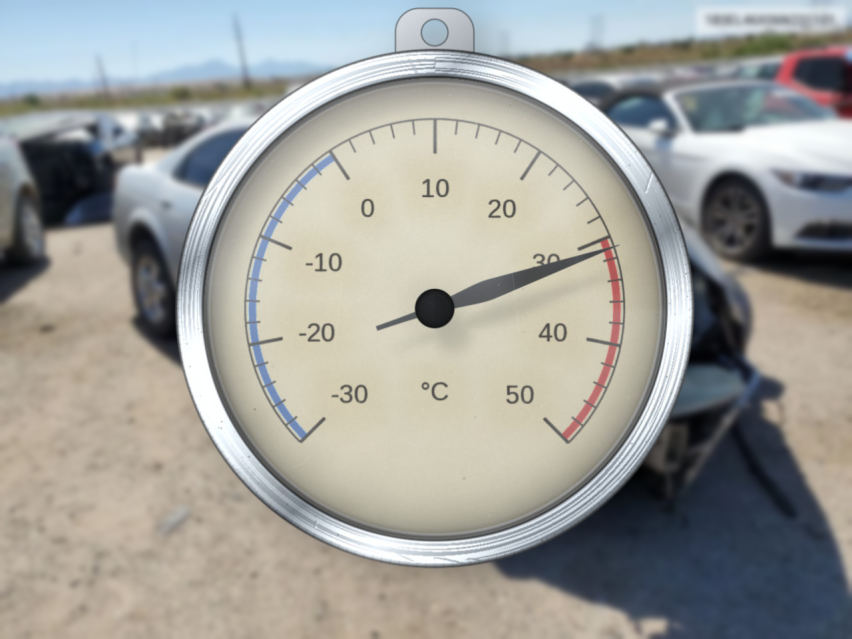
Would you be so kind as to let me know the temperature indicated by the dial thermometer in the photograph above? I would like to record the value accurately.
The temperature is 31 °C
